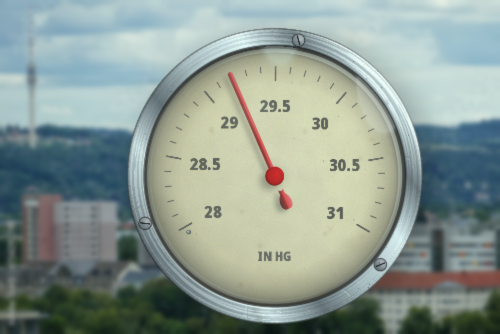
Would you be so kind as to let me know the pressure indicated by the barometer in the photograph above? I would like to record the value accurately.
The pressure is 29.2 inHg
